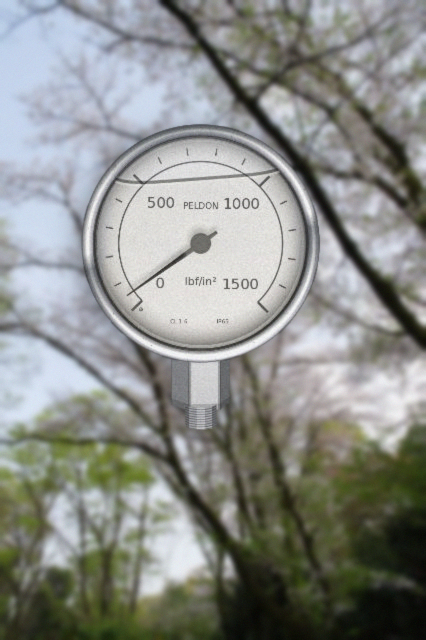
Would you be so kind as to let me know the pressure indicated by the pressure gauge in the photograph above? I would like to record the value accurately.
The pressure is 50 psi
